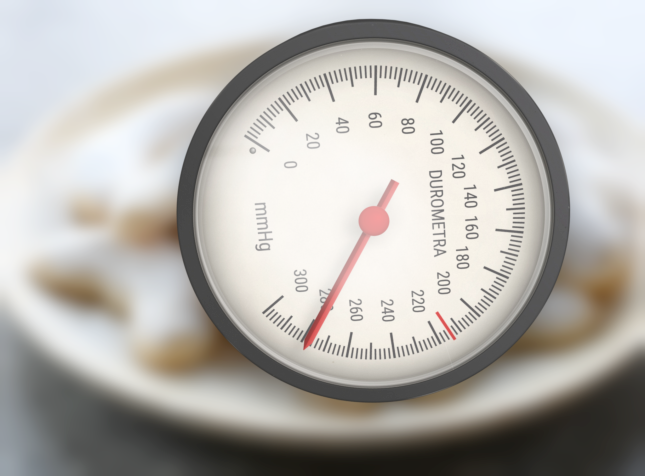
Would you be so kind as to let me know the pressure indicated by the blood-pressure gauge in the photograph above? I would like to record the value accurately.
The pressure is 278 mmHg
